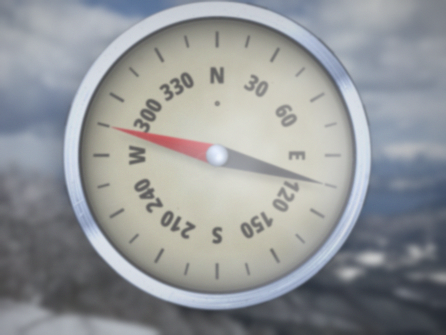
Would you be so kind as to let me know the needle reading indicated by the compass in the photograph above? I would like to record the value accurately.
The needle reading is 285 °
